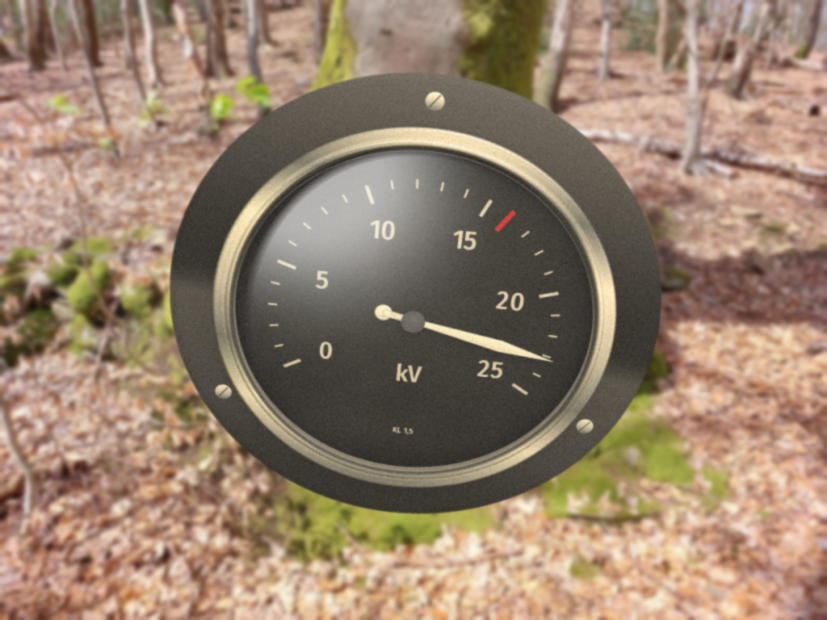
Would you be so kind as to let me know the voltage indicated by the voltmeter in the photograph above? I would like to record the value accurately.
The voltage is 23 kV
